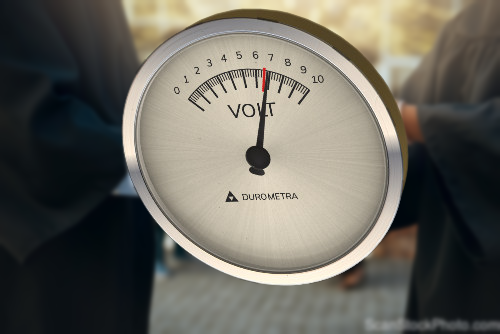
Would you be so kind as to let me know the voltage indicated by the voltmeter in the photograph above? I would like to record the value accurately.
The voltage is 7 V
